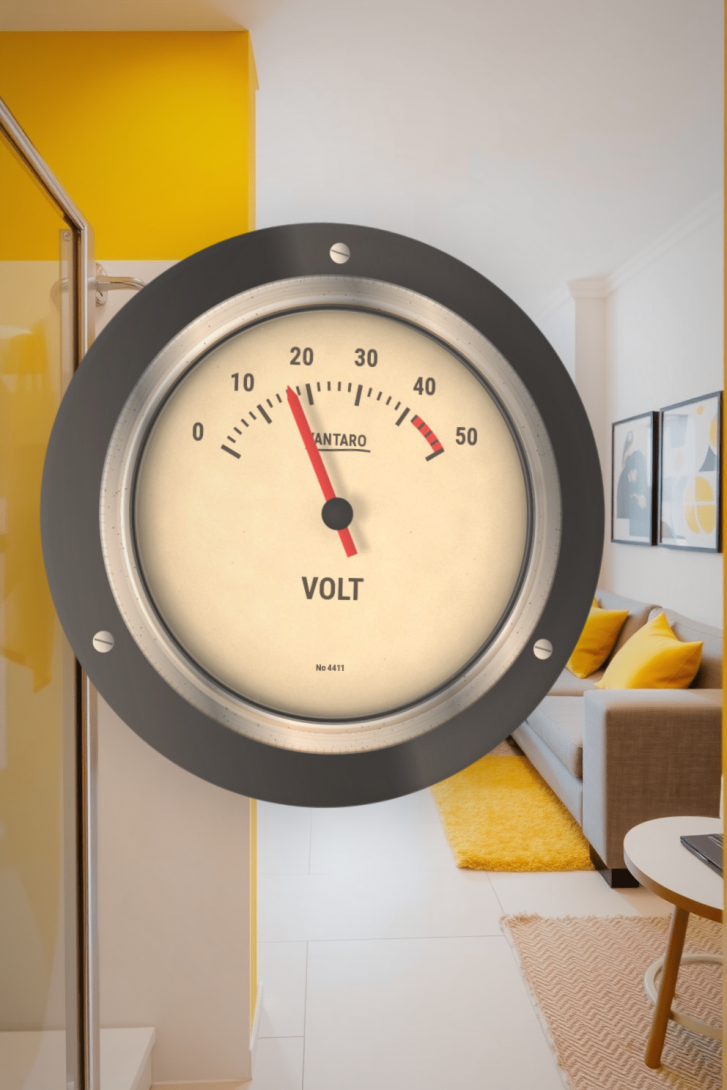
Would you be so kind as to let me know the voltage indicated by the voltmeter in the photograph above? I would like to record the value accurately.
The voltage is 16 V
